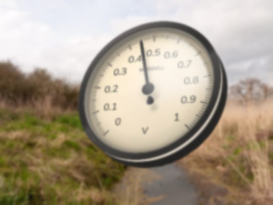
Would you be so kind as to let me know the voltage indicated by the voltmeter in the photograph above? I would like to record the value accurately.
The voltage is 0.45 V
